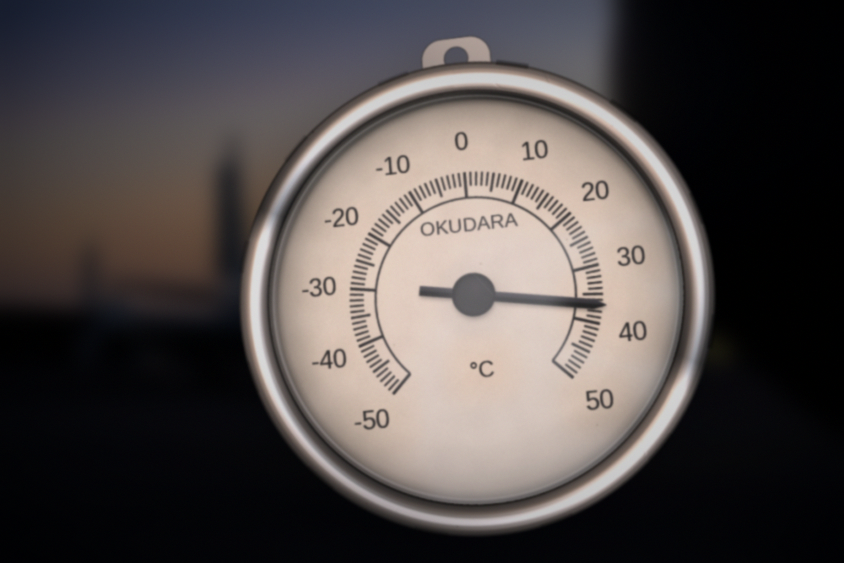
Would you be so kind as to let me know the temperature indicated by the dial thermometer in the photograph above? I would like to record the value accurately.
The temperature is 37 °C
